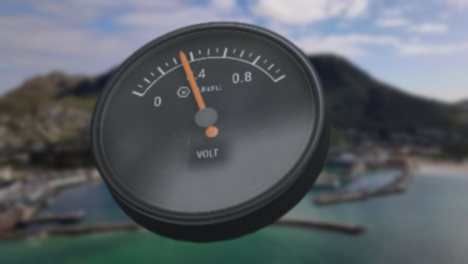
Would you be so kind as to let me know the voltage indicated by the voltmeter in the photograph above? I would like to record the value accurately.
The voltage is 0.35 V
